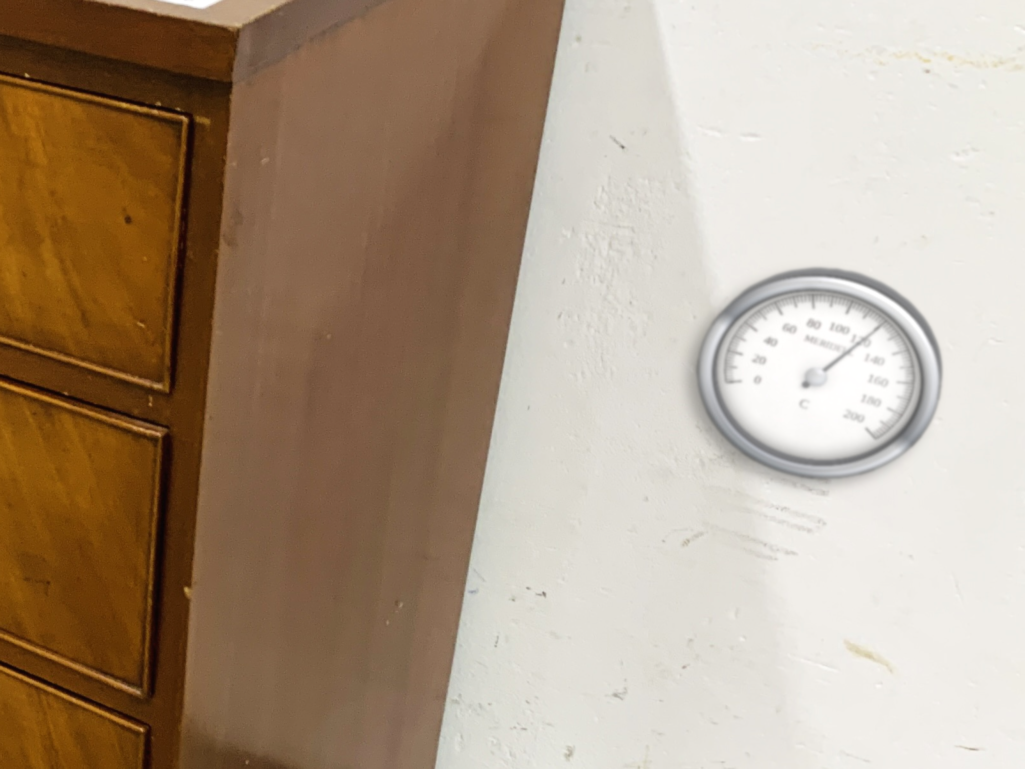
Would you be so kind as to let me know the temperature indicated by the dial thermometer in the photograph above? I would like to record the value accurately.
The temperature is 120 °C
